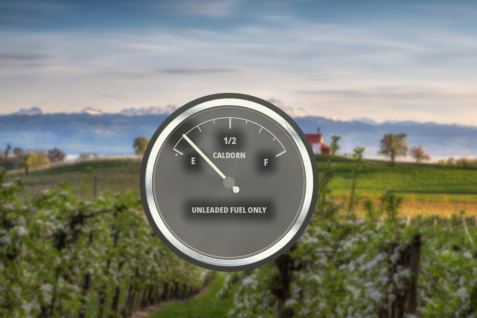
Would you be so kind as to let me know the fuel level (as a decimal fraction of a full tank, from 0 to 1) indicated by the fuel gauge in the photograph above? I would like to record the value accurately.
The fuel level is 0.125
